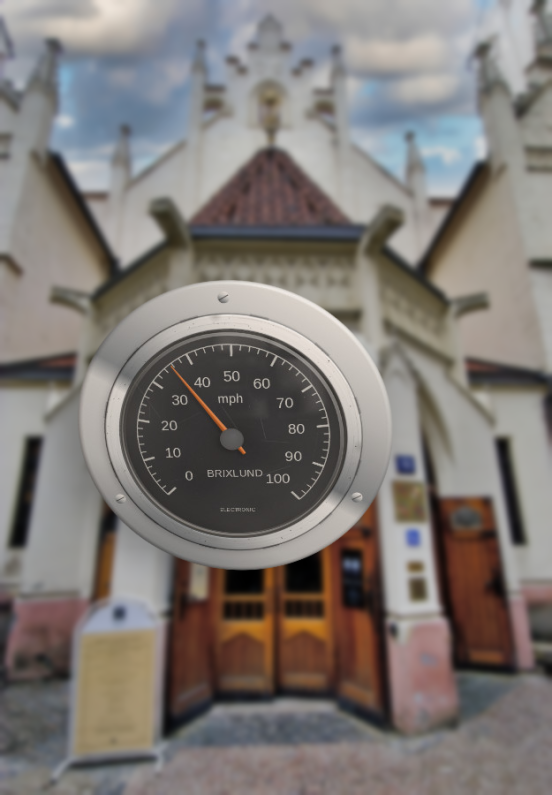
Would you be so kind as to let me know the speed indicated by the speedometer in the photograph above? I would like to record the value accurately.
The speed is 36 mph
